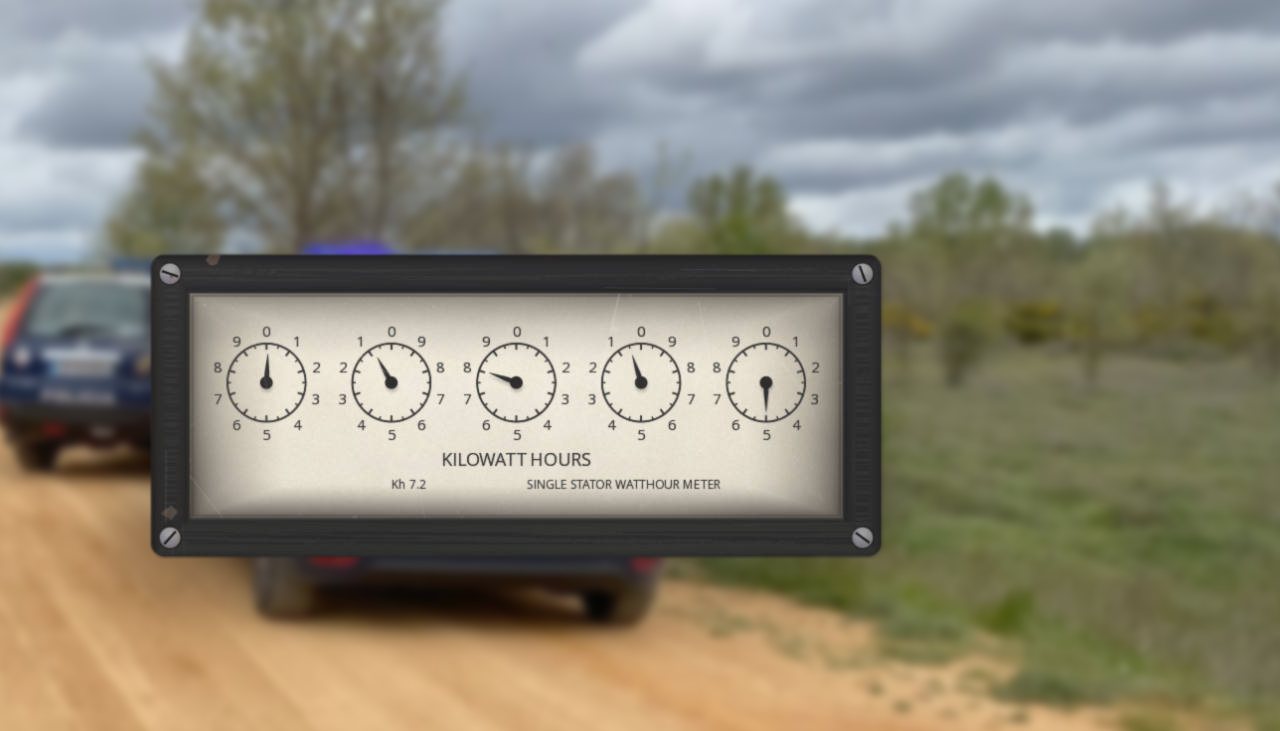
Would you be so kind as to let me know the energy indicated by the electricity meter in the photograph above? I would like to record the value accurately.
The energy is 805 kWh
